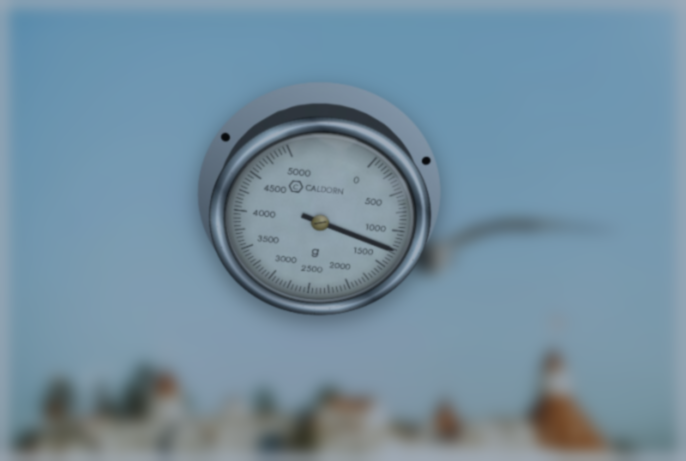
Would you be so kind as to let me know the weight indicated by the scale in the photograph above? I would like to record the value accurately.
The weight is 1250 g
